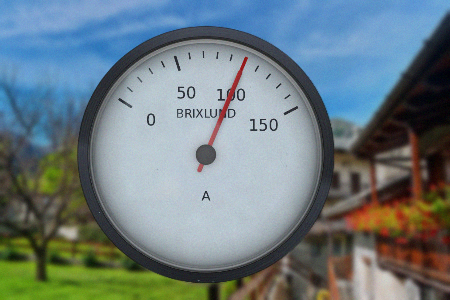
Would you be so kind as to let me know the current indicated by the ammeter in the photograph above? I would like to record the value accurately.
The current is 100 A
